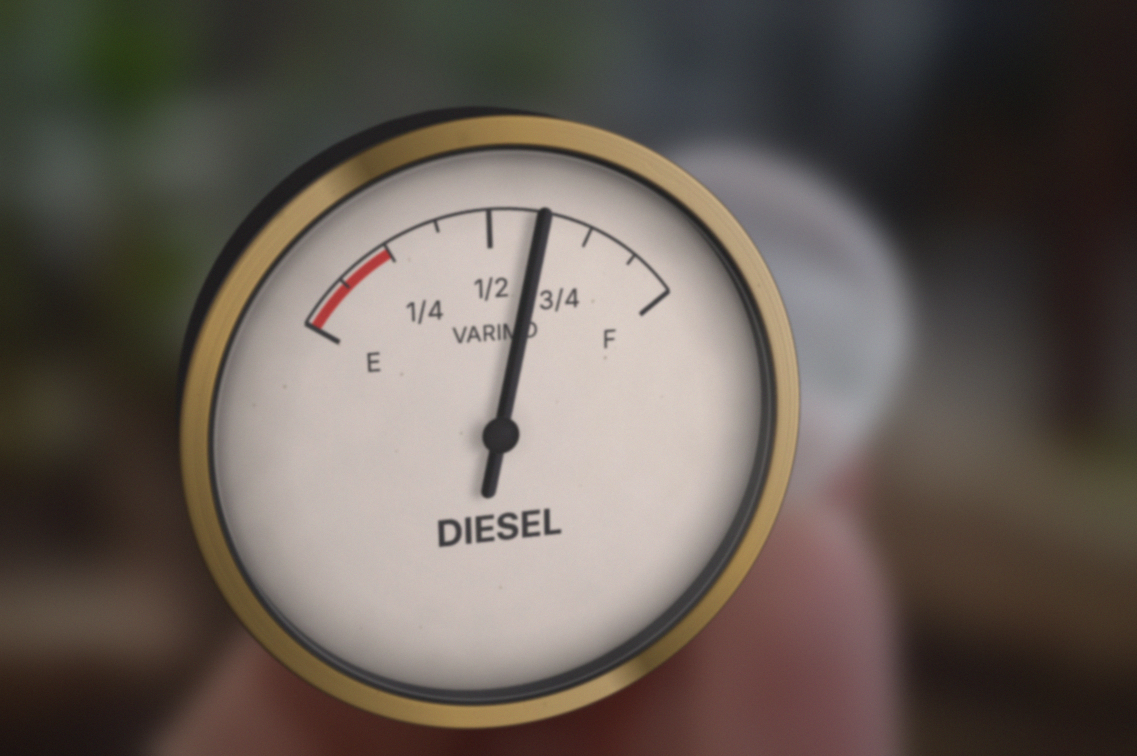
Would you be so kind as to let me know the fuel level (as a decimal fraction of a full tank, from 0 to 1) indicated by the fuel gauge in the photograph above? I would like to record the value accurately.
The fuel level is 0.625
